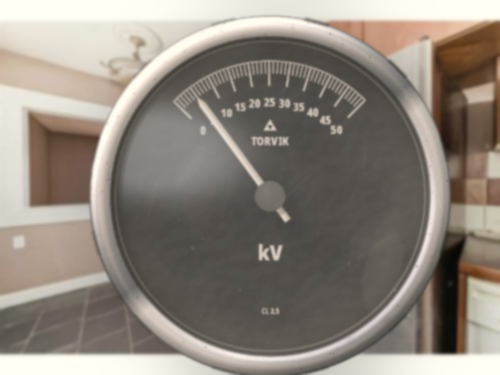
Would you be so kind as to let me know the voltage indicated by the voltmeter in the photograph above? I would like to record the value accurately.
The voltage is 5 kV
